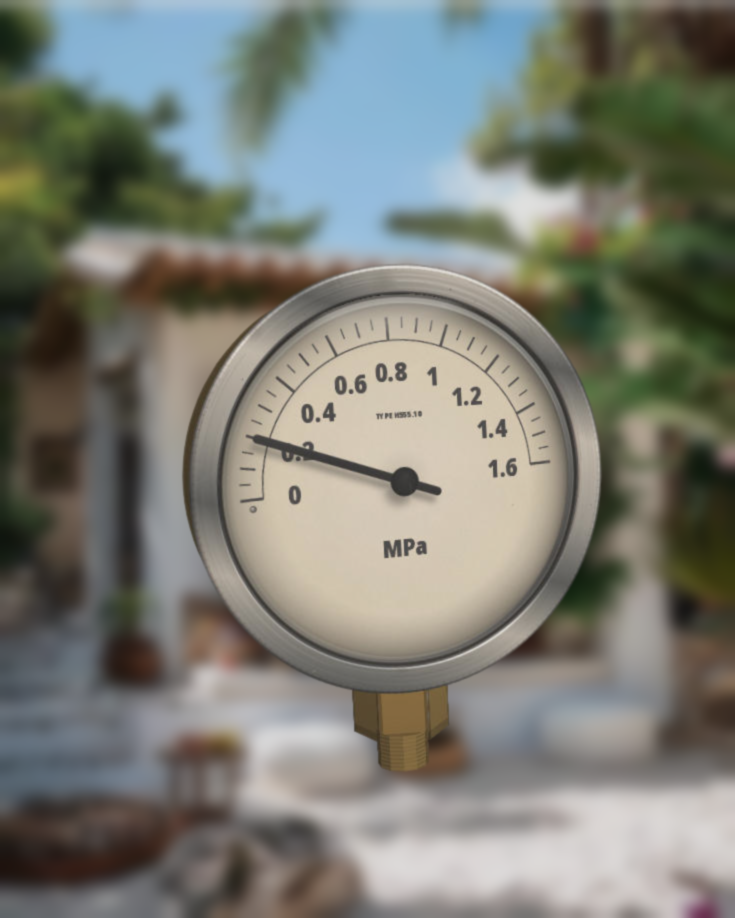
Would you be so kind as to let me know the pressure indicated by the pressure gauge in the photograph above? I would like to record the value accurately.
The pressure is 0.2 MPa
